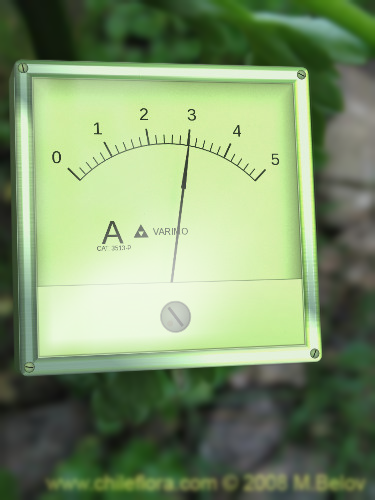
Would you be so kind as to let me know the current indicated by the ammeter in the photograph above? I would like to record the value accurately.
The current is 3 A
